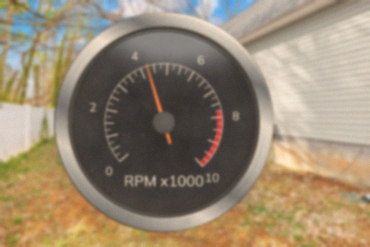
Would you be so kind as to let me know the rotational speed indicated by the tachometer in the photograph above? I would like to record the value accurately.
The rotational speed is 4250 rpm
